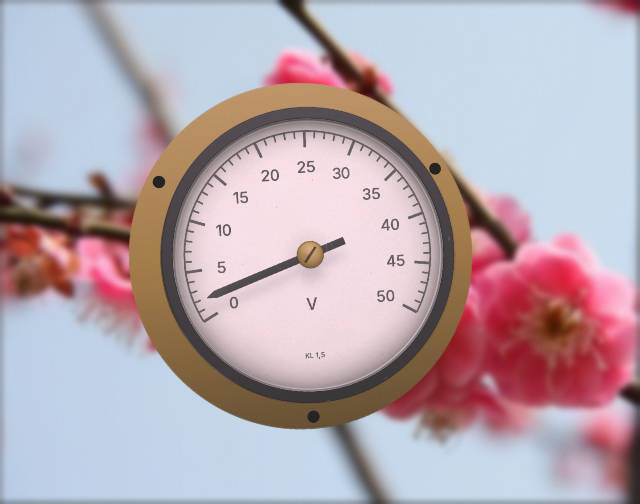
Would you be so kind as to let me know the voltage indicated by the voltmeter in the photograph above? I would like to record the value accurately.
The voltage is 2 V
